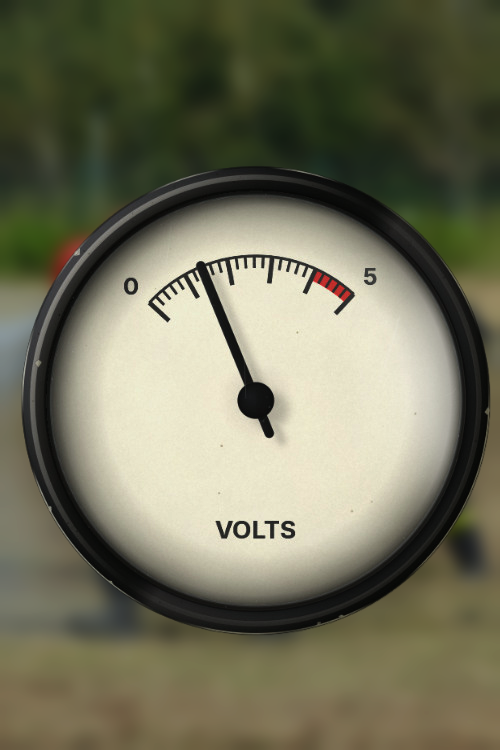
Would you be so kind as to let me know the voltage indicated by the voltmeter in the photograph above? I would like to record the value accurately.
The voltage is 1.4 V
